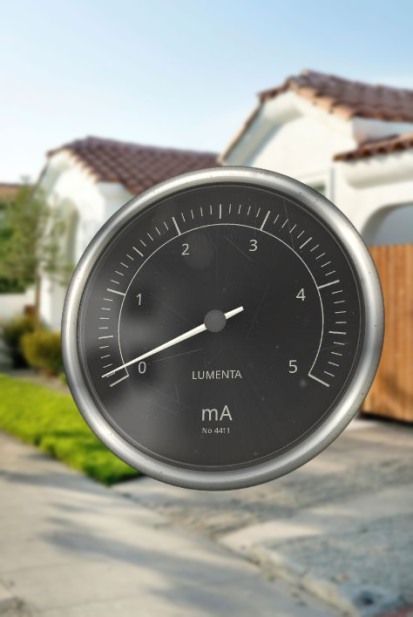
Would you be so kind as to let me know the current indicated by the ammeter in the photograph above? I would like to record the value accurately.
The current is 0.1 mA
